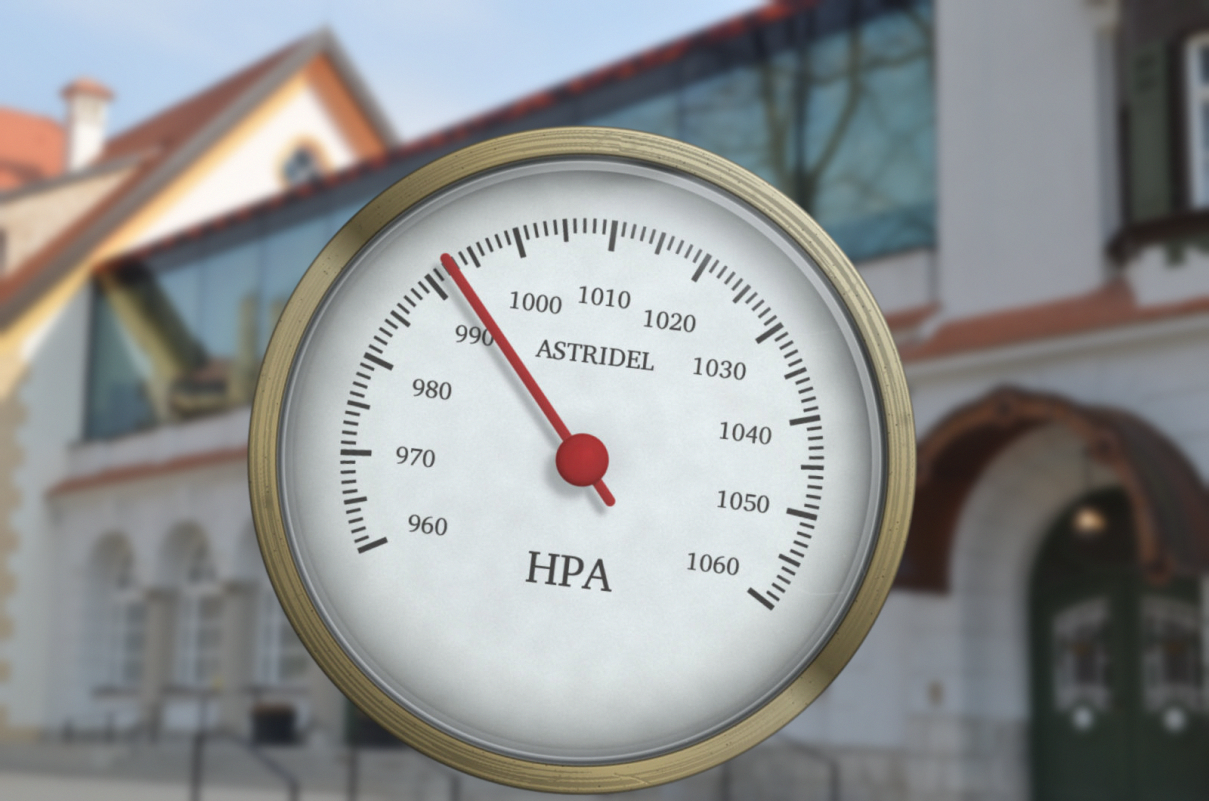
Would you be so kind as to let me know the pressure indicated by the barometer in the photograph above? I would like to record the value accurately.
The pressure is 992.5 hPa
